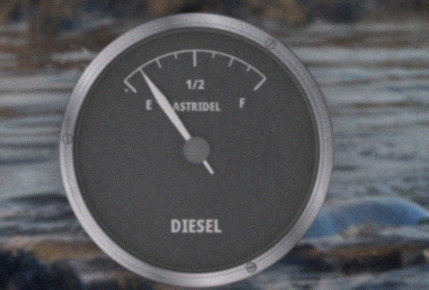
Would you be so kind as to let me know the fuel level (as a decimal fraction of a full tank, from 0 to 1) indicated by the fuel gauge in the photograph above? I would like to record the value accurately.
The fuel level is 0.125
